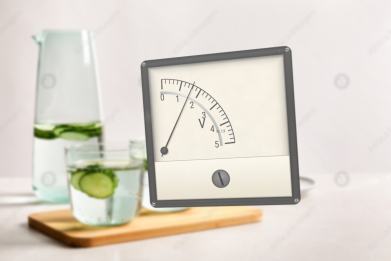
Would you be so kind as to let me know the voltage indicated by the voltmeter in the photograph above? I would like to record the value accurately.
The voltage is 1.6 V
